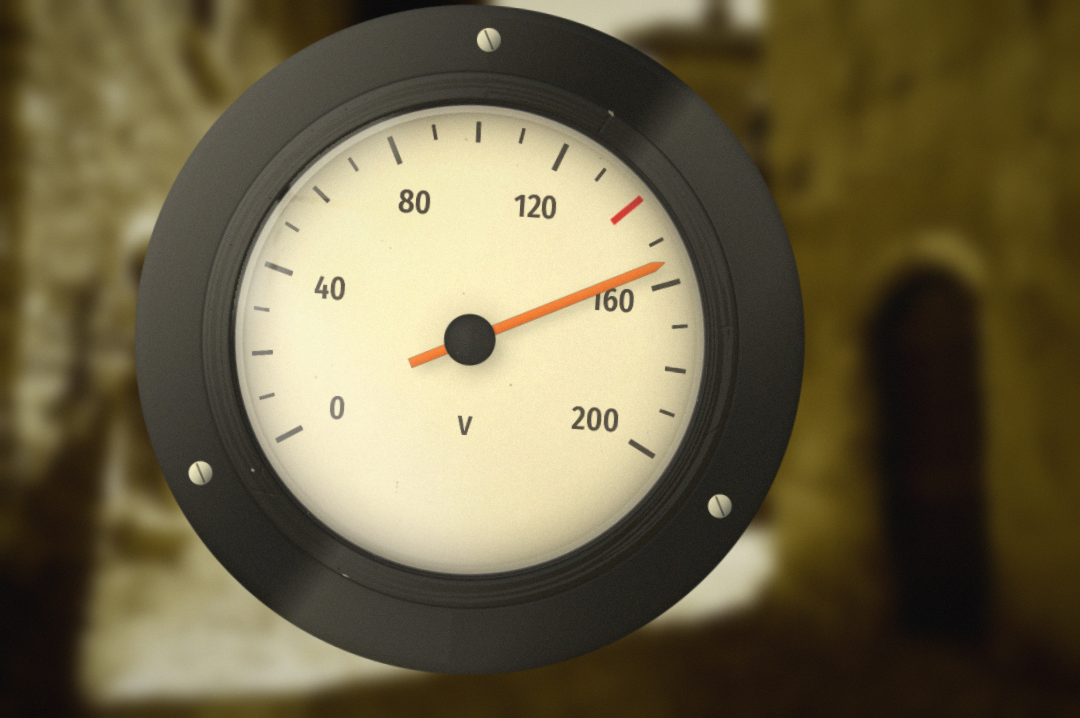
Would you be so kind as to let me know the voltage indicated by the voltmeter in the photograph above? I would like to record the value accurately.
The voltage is 155 V
